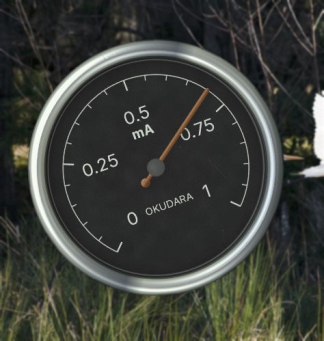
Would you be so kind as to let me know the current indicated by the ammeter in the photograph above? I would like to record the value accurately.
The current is 0.7 mA
